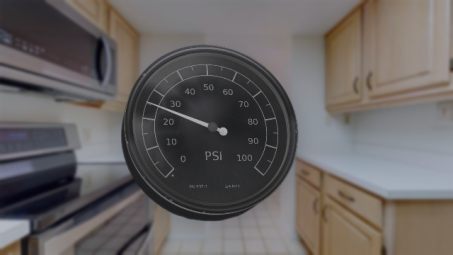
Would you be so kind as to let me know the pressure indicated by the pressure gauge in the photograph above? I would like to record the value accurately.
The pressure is 25 psi
